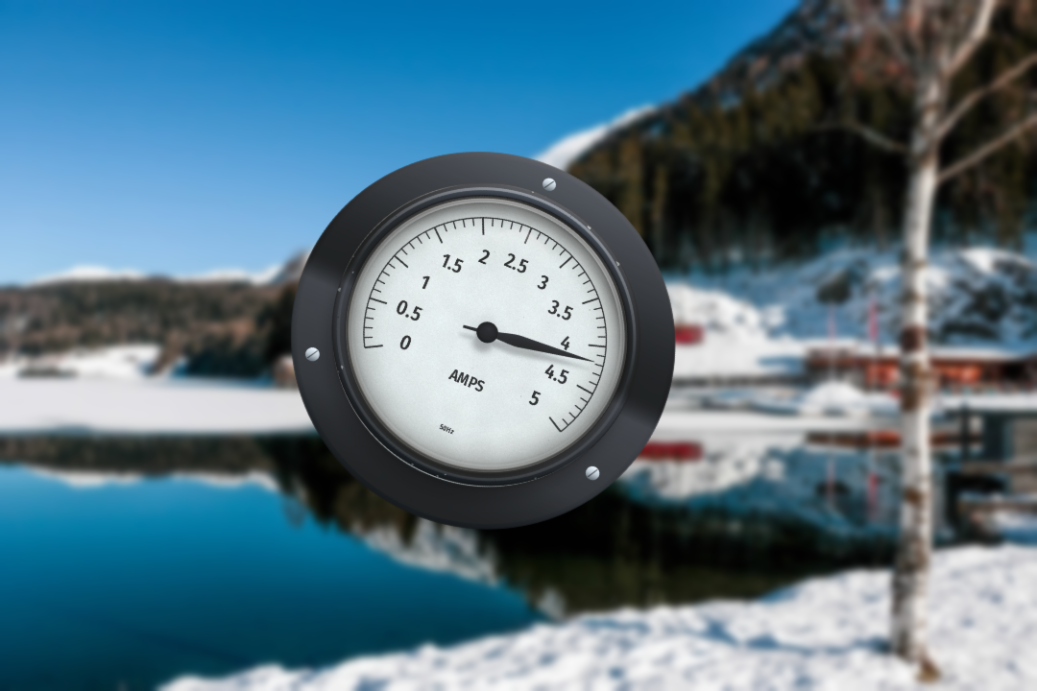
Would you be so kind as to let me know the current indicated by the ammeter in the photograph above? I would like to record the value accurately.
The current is 4.2 A
